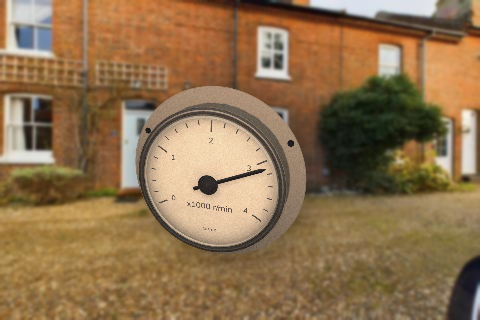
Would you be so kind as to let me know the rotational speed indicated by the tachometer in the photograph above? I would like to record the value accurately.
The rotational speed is 3100 rpm
